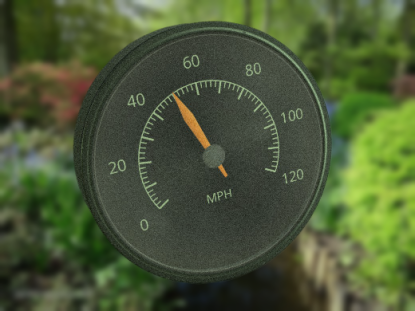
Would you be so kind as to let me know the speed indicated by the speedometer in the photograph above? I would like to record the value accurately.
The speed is 50 mph
